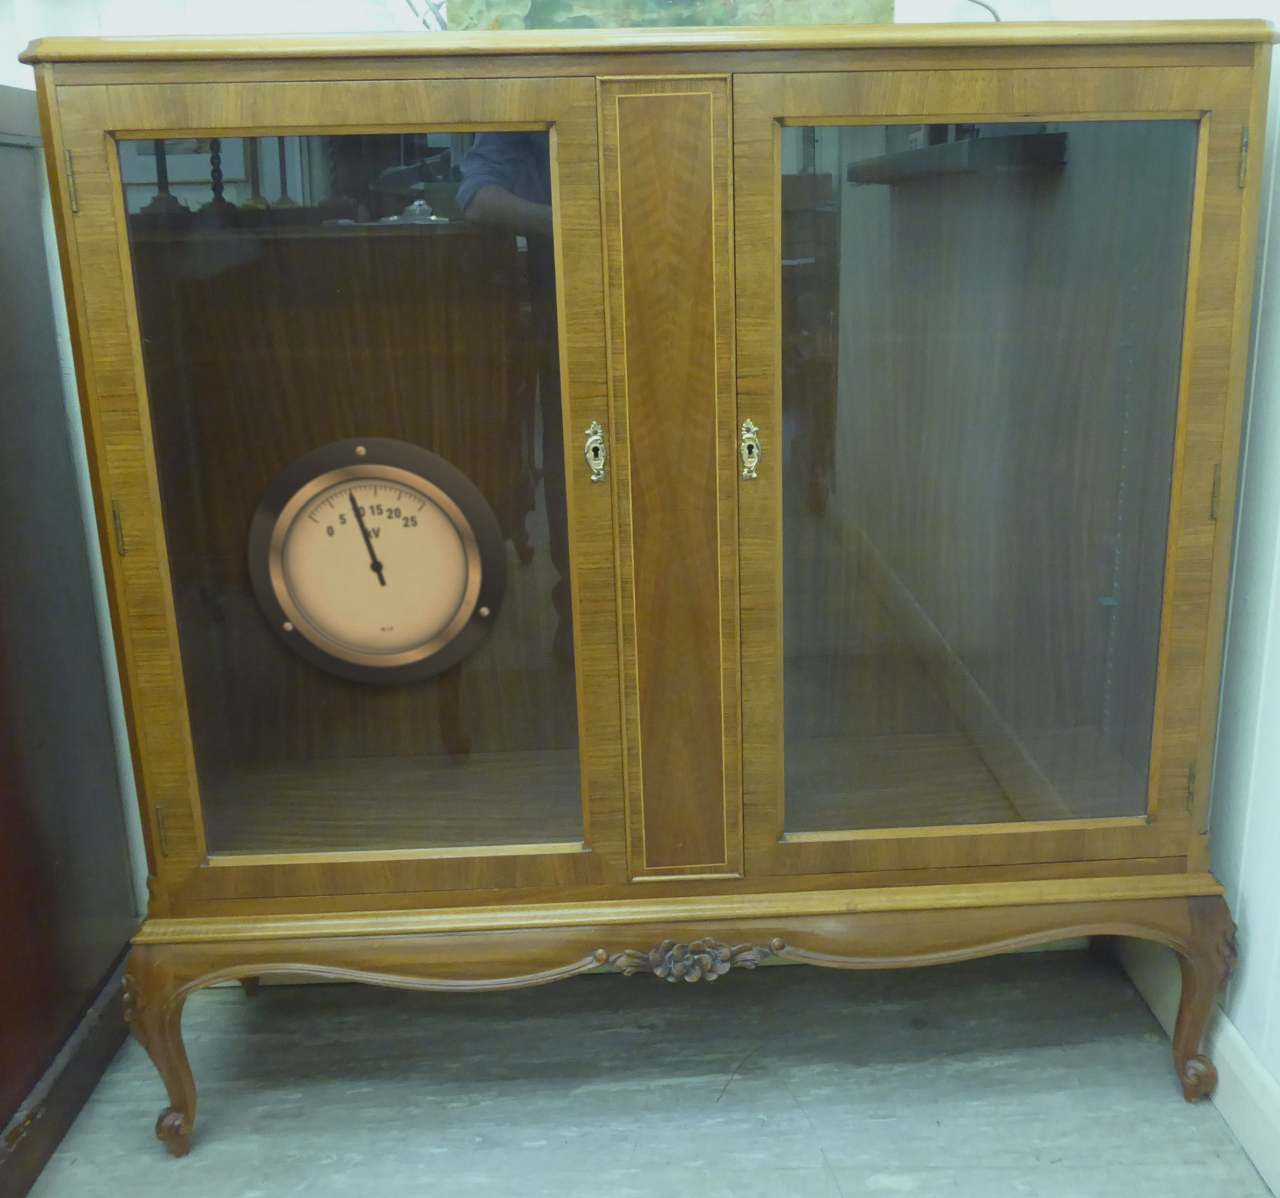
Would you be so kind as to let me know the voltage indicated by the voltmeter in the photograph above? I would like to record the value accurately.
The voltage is 10 kV
